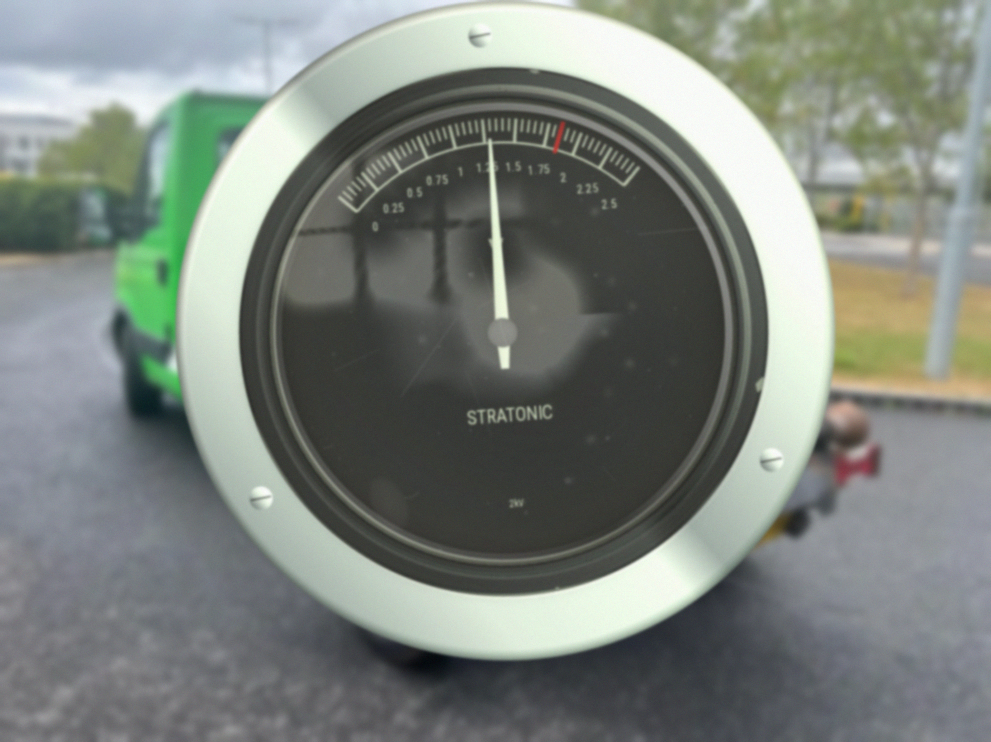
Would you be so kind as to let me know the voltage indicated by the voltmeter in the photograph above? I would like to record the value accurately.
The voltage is 1.3 V
